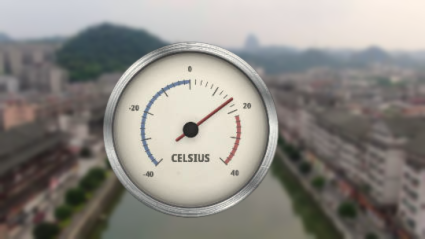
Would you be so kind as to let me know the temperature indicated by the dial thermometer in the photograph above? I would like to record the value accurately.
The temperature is 16 °C
